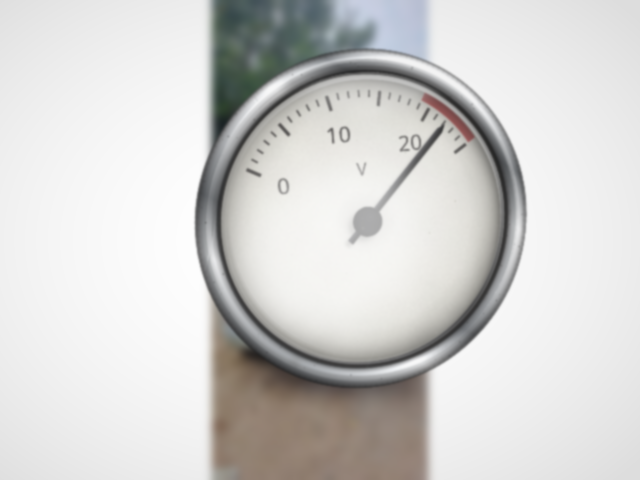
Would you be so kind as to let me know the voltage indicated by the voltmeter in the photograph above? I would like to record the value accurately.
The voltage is 22 V
